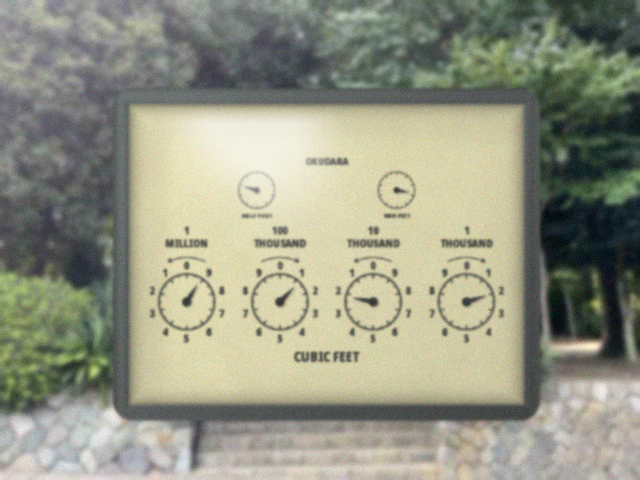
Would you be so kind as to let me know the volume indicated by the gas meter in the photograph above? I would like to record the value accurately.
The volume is 912200 ft³
